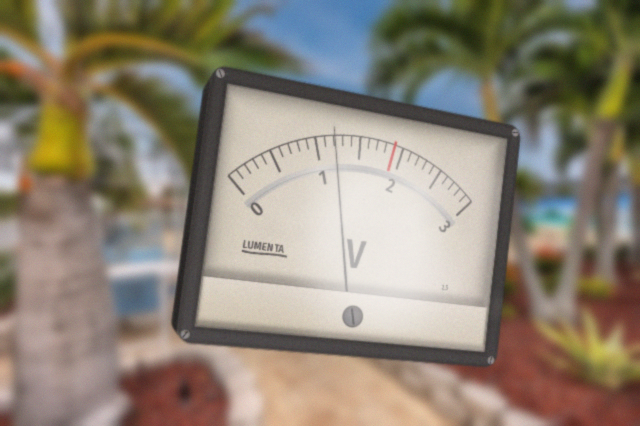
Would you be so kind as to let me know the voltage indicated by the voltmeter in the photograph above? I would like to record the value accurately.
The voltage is 1.2 V
